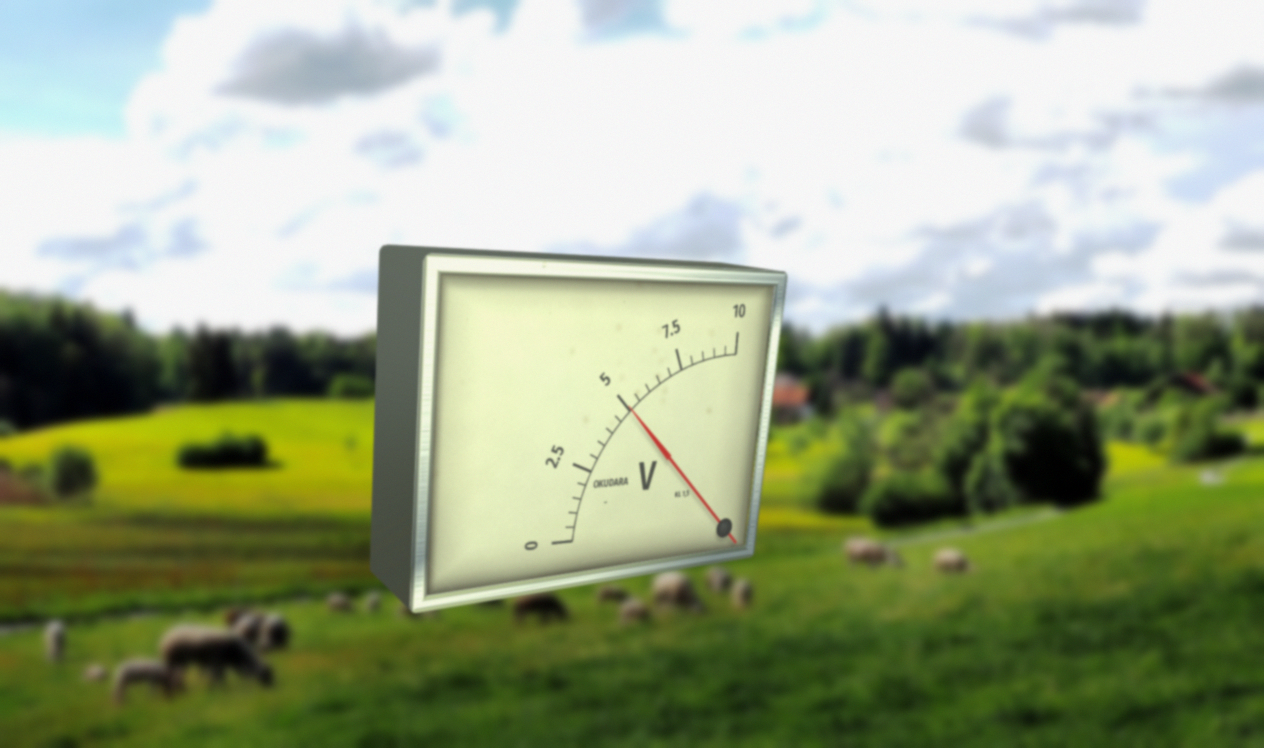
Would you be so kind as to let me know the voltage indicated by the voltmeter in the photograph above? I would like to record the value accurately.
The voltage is 5 V
